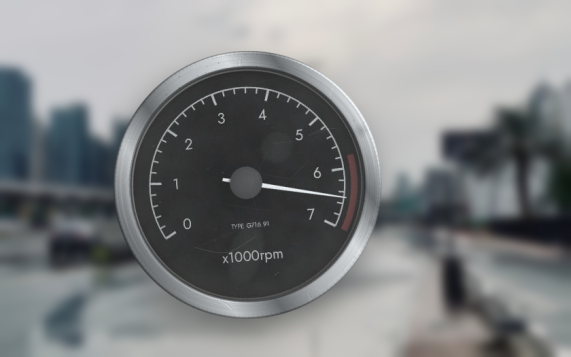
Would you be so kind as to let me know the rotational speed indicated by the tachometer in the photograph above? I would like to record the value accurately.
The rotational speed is 6500 rpm
